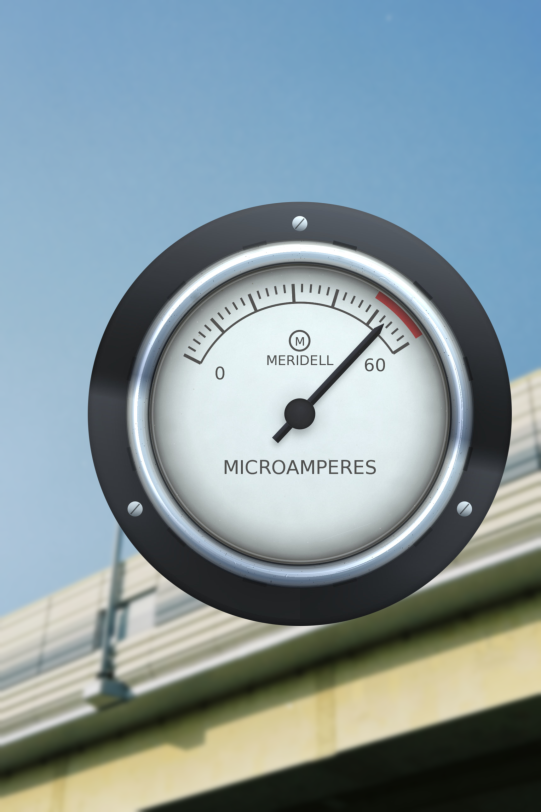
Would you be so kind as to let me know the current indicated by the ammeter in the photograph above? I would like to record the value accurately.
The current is 53 µA
